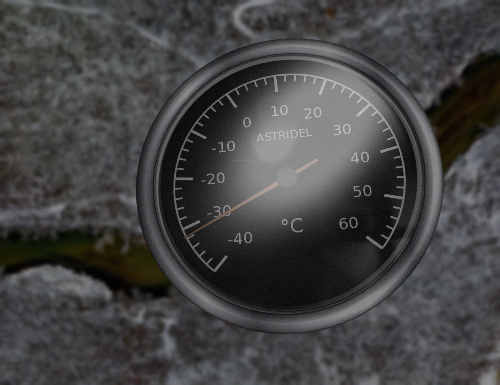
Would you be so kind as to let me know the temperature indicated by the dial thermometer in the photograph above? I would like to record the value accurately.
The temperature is -32 °C
